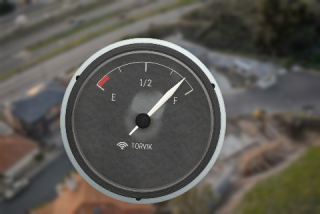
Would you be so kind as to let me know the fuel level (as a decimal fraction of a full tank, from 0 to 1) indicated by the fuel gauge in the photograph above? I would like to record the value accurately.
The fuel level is 0.875
